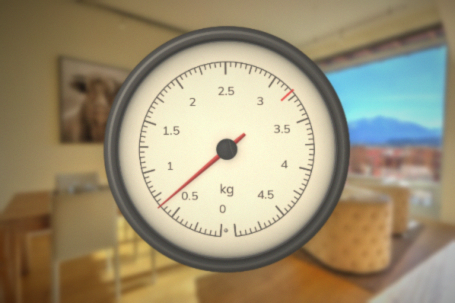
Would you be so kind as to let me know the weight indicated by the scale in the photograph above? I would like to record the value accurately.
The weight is 0.65 kg
